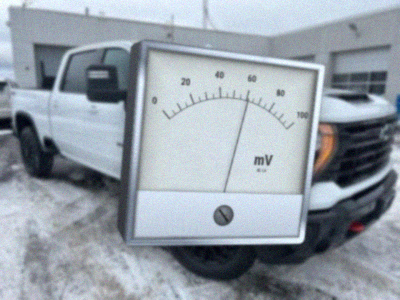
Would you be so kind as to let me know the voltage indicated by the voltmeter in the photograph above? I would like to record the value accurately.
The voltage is 60 mV
